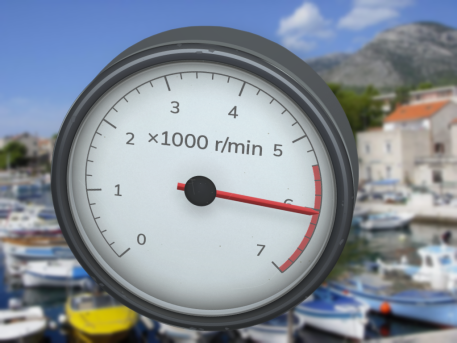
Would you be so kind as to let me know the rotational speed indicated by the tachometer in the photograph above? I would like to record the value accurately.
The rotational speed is 6000 rpm
